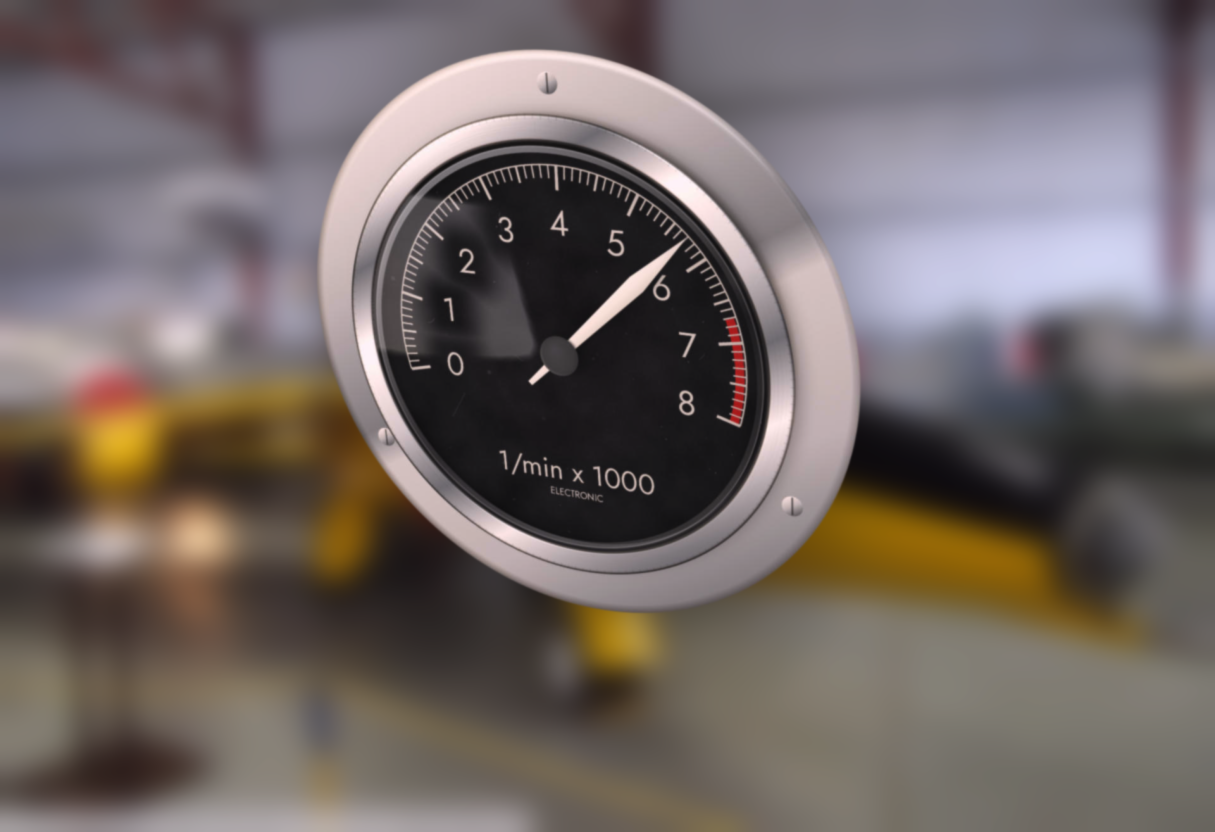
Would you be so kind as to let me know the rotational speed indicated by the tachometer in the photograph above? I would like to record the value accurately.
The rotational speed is 5700 rpm
